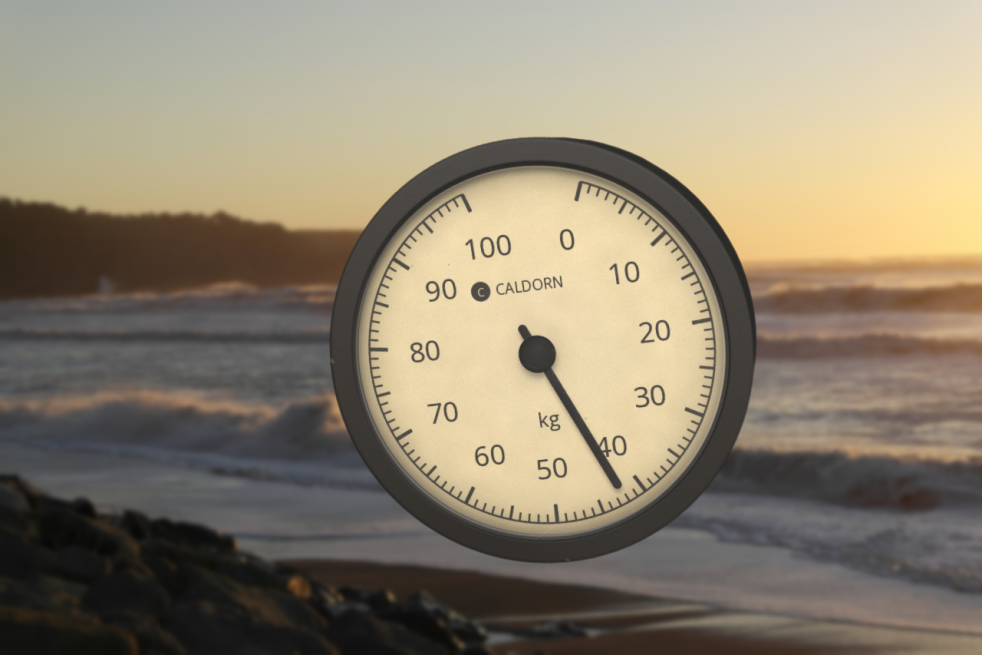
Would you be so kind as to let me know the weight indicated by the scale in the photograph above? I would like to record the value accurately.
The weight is 42 kg
